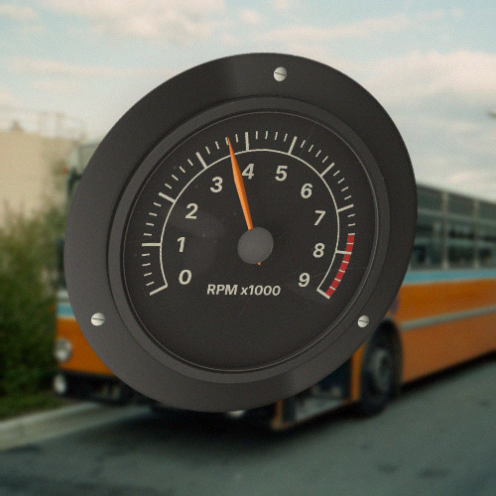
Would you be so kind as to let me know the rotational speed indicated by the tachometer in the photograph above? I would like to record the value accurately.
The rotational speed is 3600 rpm
